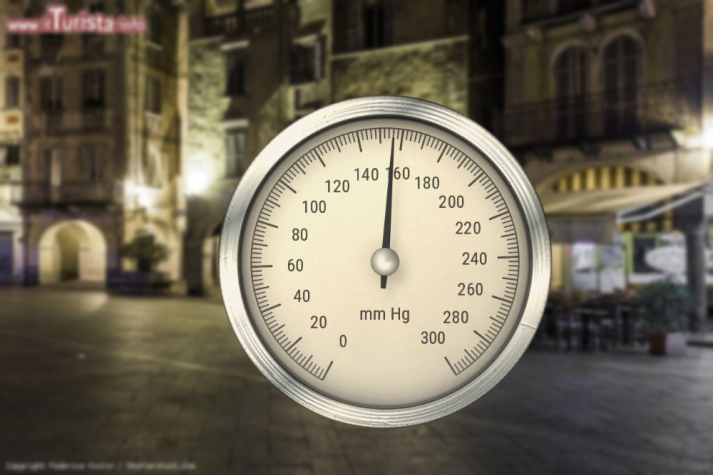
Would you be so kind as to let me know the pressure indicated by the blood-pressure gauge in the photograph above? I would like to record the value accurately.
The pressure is 156 mmHg
